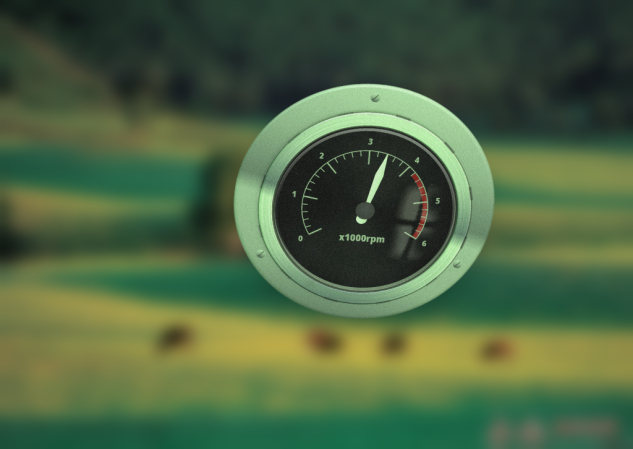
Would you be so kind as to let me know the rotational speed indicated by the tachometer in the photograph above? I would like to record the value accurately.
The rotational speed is 3400 rpm
